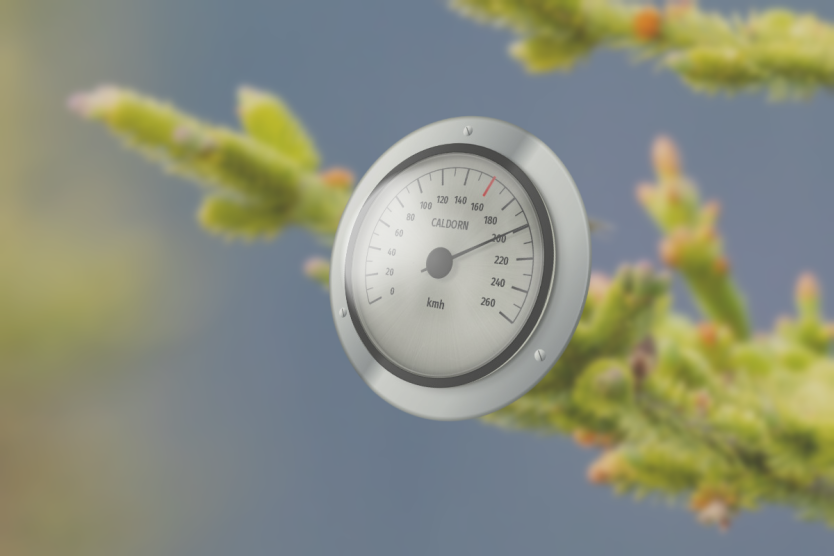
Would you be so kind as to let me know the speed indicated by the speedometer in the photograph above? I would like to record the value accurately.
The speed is 200 km/h
